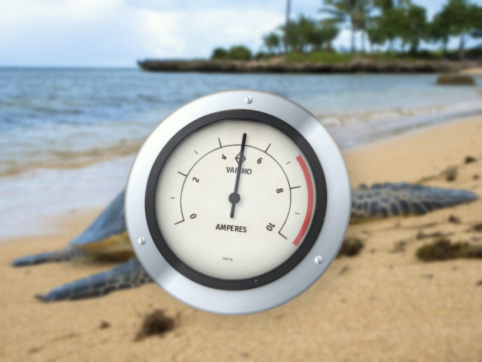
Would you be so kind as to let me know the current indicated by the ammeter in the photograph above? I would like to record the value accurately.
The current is 5 A
